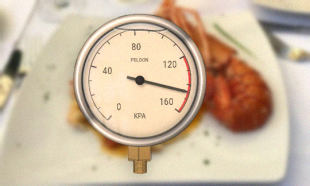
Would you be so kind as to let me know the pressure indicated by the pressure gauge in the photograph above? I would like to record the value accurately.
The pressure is 145 kPa
